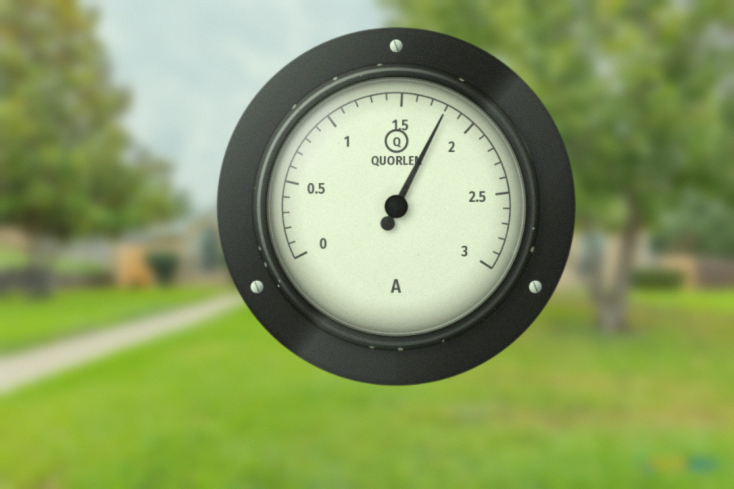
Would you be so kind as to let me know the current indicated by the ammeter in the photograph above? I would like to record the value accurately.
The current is 1.8 A
